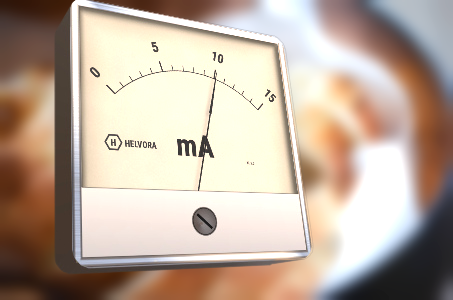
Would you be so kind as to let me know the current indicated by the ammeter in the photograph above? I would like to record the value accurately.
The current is 10 mA
